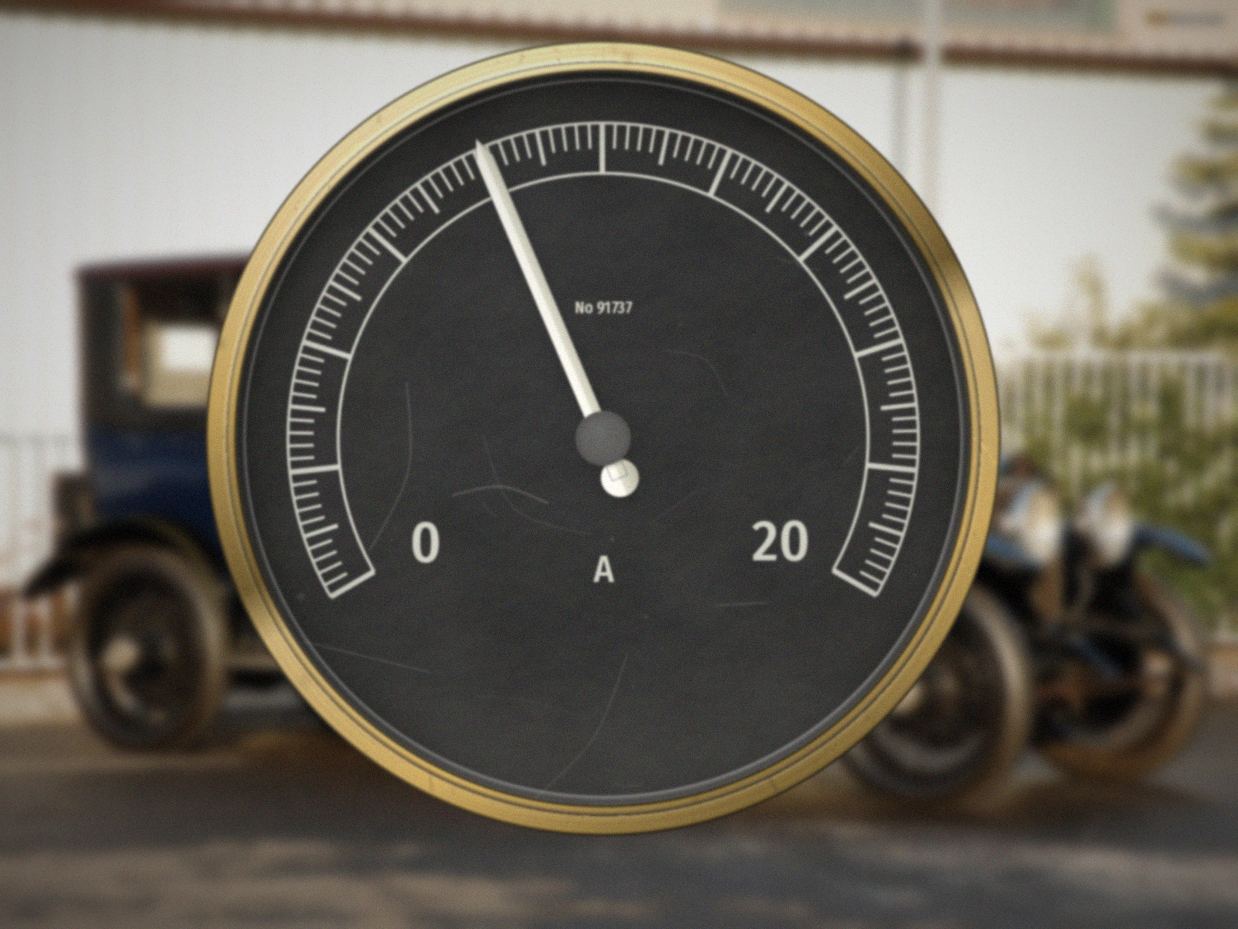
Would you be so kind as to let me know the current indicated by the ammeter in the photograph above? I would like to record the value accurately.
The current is 8.1 A
